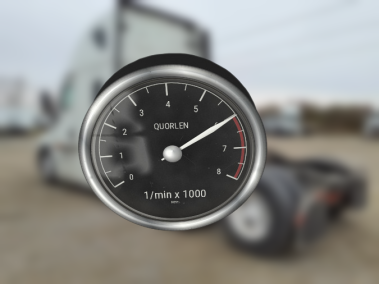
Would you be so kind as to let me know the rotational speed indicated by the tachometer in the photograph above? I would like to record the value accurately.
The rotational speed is 6000 rpm
